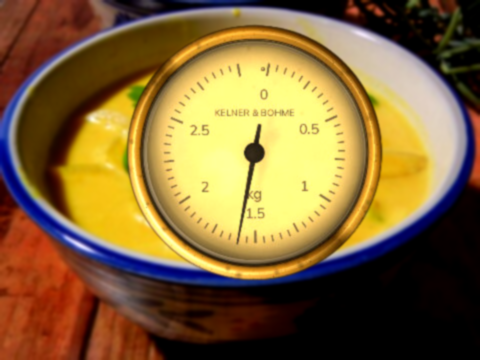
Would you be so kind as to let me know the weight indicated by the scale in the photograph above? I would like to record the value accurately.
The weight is 1.6 kg
